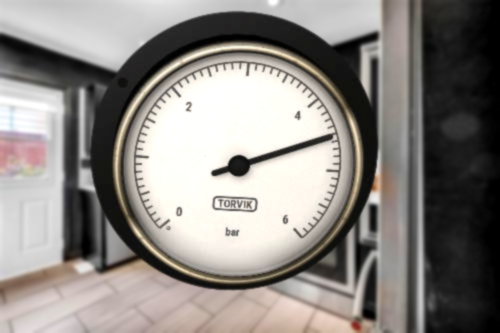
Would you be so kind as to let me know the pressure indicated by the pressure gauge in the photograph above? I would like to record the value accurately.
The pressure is 4.5 bar
